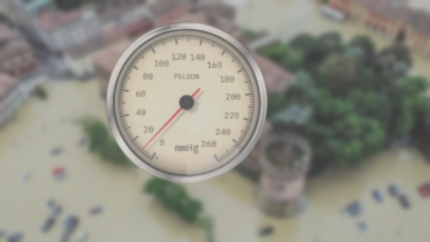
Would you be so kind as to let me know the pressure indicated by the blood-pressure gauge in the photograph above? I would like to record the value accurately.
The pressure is 10 mmHg
